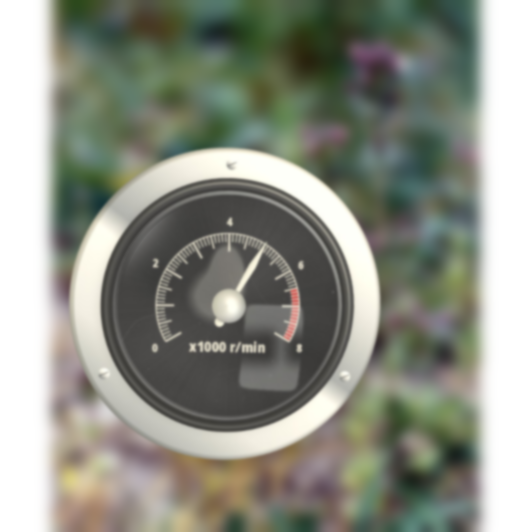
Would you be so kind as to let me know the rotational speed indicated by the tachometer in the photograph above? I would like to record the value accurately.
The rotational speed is 5000 rpm
